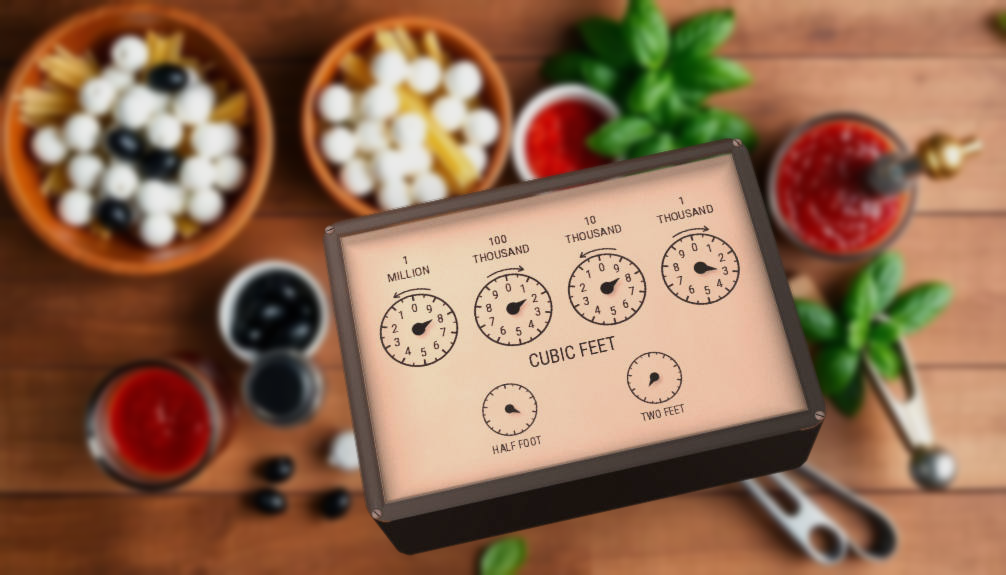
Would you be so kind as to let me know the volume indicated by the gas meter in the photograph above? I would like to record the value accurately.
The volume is 818300 ft³
